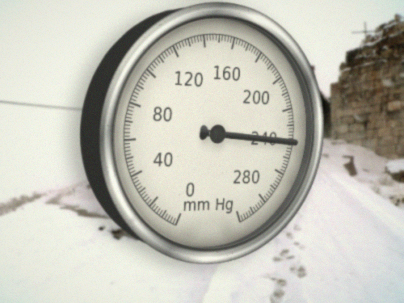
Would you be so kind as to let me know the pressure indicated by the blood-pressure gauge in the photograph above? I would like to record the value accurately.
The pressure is 240 mmHg
